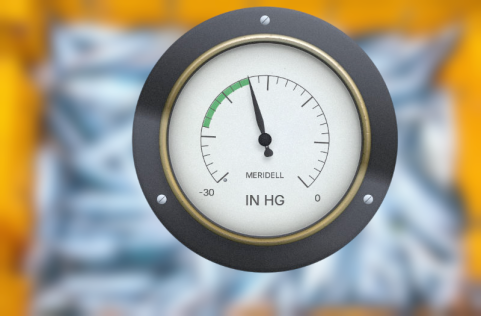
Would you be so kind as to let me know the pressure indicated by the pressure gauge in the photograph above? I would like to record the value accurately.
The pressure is -17 inHg
